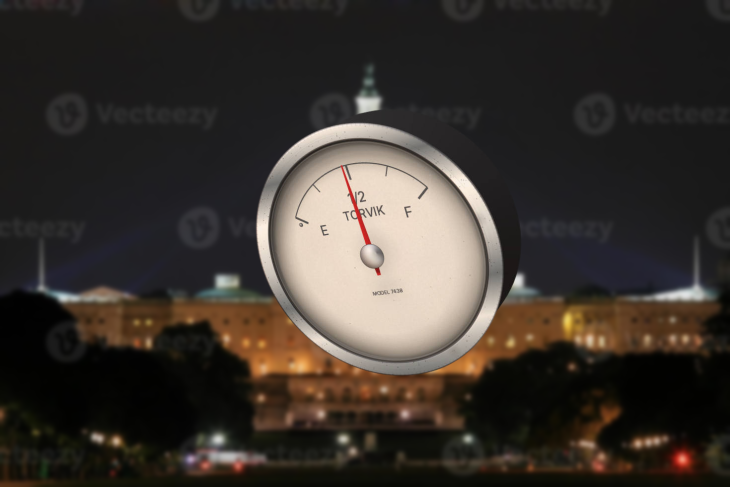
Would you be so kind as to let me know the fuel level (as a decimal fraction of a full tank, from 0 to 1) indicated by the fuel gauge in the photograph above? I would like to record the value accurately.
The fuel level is 0.5
